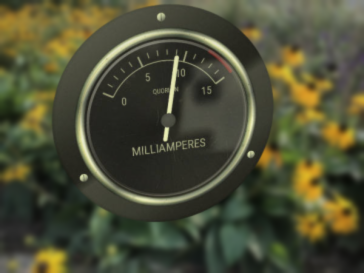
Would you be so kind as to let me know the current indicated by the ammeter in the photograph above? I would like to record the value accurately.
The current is 9 mA
